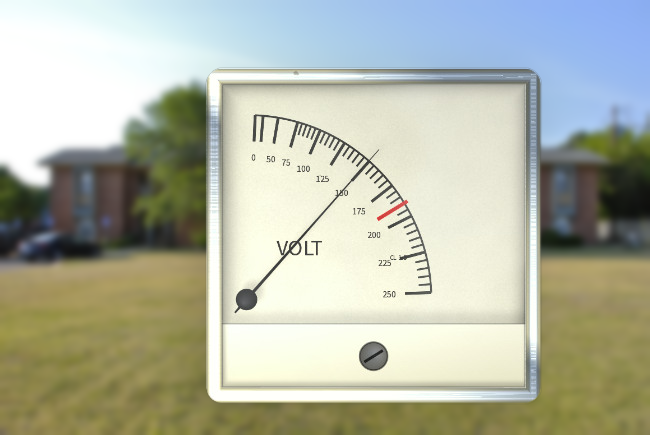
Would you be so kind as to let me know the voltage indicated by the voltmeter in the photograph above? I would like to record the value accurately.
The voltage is 150 V
